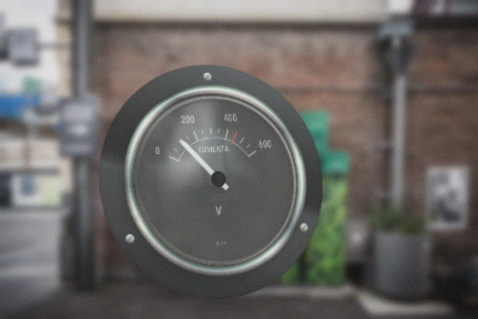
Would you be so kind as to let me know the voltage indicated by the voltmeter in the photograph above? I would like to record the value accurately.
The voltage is 100 V
